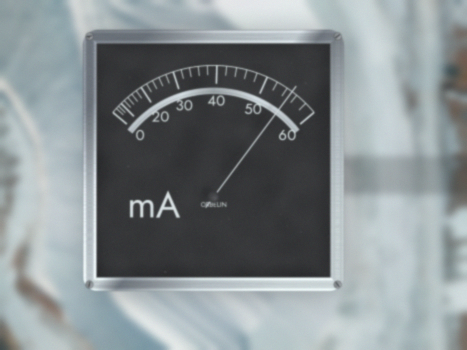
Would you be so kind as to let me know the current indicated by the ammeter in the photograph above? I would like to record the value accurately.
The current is 55 mA
